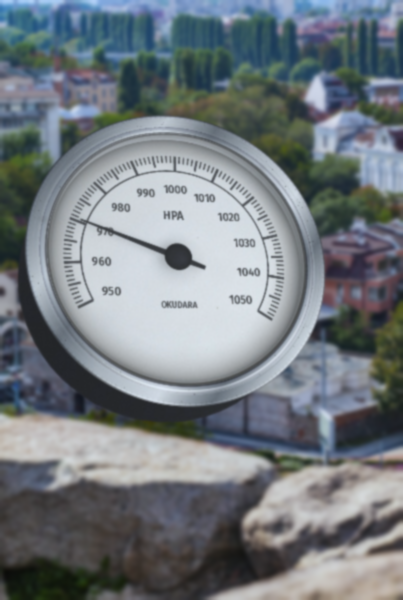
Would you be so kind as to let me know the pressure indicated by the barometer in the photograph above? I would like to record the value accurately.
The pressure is 970 hPa
